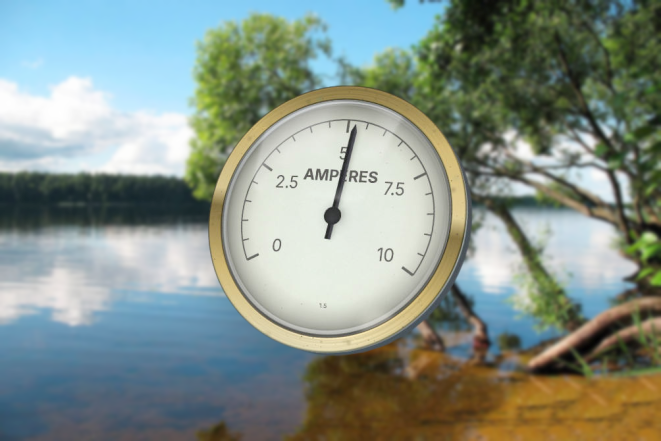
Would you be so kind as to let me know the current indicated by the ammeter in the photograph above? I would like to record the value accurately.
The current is 5.25 A
